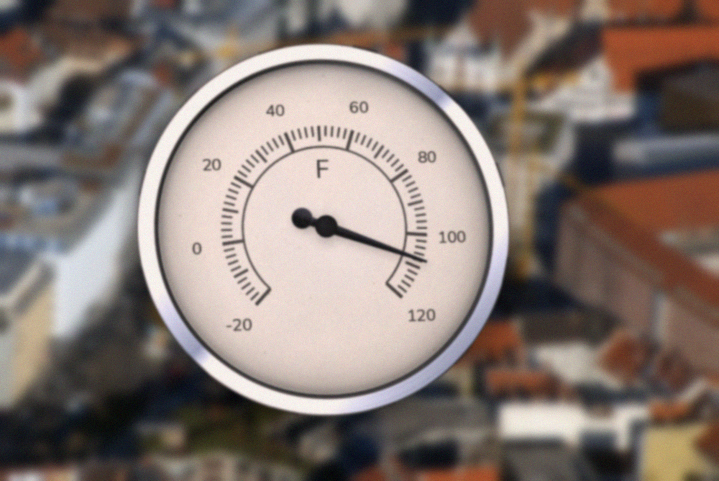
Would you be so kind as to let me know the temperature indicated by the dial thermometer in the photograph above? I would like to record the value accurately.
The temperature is 108 °F
